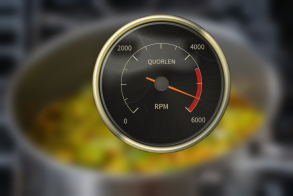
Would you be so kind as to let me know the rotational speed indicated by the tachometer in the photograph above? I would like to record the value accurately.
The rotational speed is 5500 rpm
